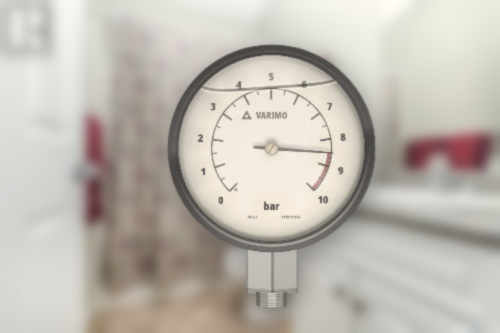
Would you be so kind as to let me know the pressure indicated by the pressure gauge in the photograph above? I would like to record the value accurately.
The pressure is 8.5 bar
